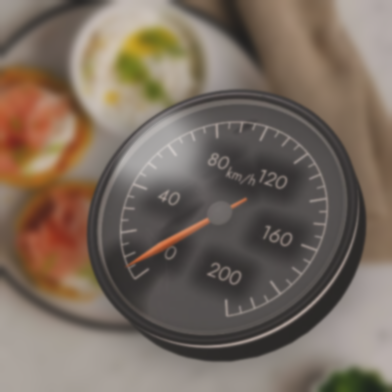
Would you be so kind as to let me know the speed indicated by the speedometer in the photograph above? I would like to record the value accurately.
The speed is 5 km/h
